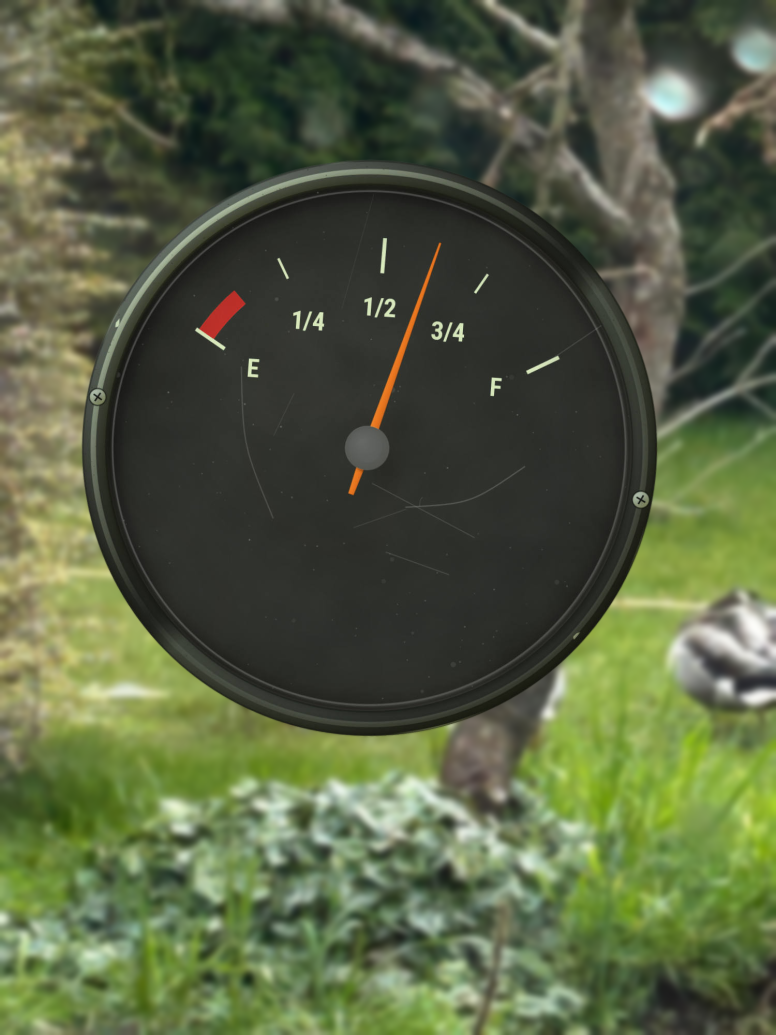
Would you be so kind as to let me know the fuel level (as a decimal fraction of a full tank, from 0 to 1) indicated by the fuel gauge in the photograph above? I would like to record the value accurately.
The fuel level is 0.625
